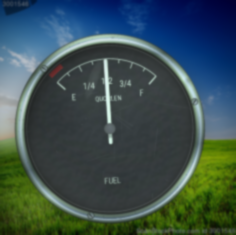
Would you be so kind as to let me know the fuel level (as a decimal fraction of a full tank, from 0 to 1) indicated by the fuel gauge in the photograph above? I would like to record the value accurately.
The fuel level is 0.5
